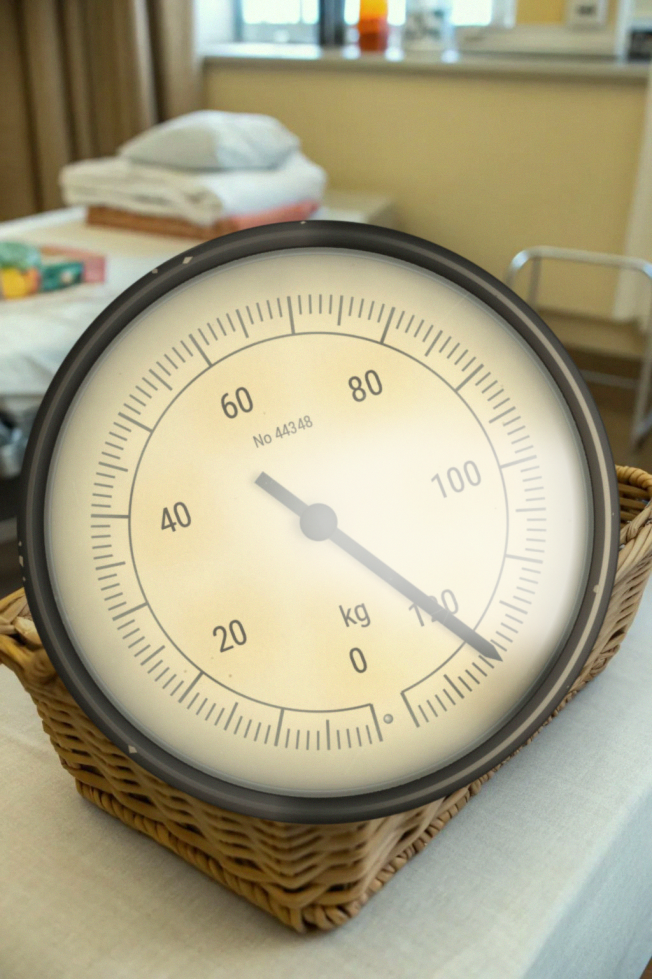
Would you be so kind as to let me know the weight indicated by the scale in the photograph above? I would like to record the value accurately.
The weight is 120 kg
